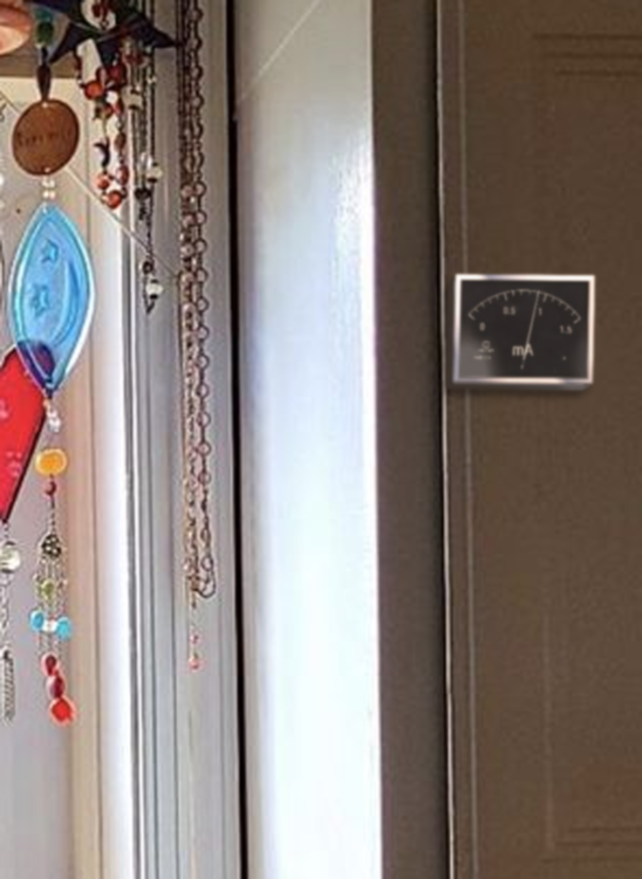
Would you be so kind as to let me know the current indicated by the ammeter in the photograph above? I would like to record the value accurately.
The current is 0.9 mA
